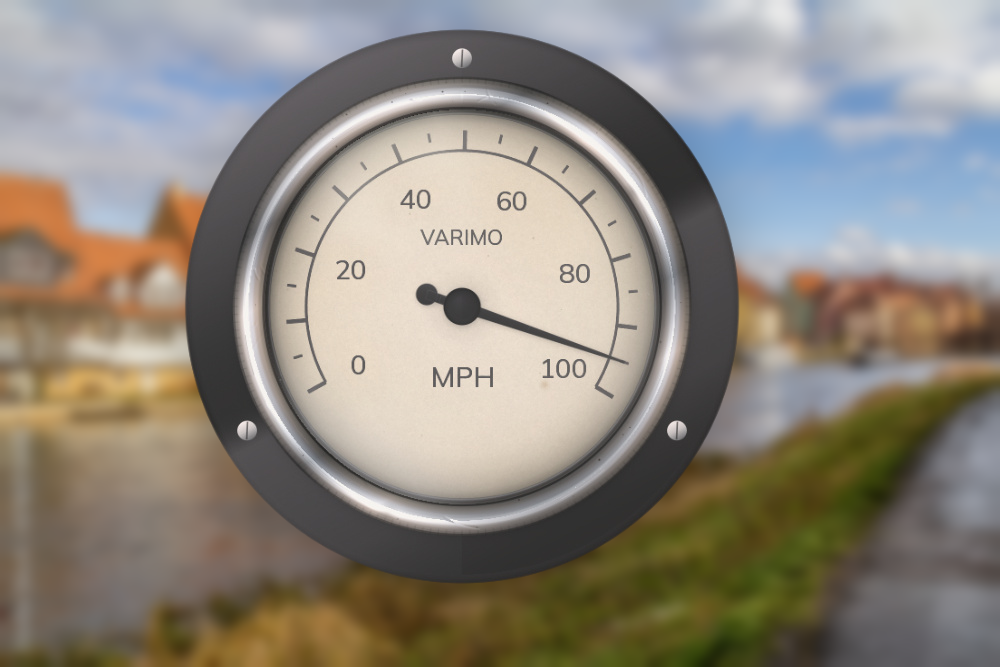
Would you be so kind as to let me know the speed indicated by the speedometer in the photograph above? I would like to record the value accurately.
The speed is 95 mph
